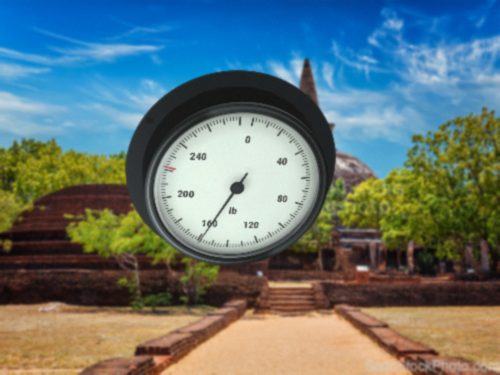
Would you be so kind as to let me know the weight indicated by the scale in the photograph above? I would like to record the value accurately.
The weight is 160 lb
